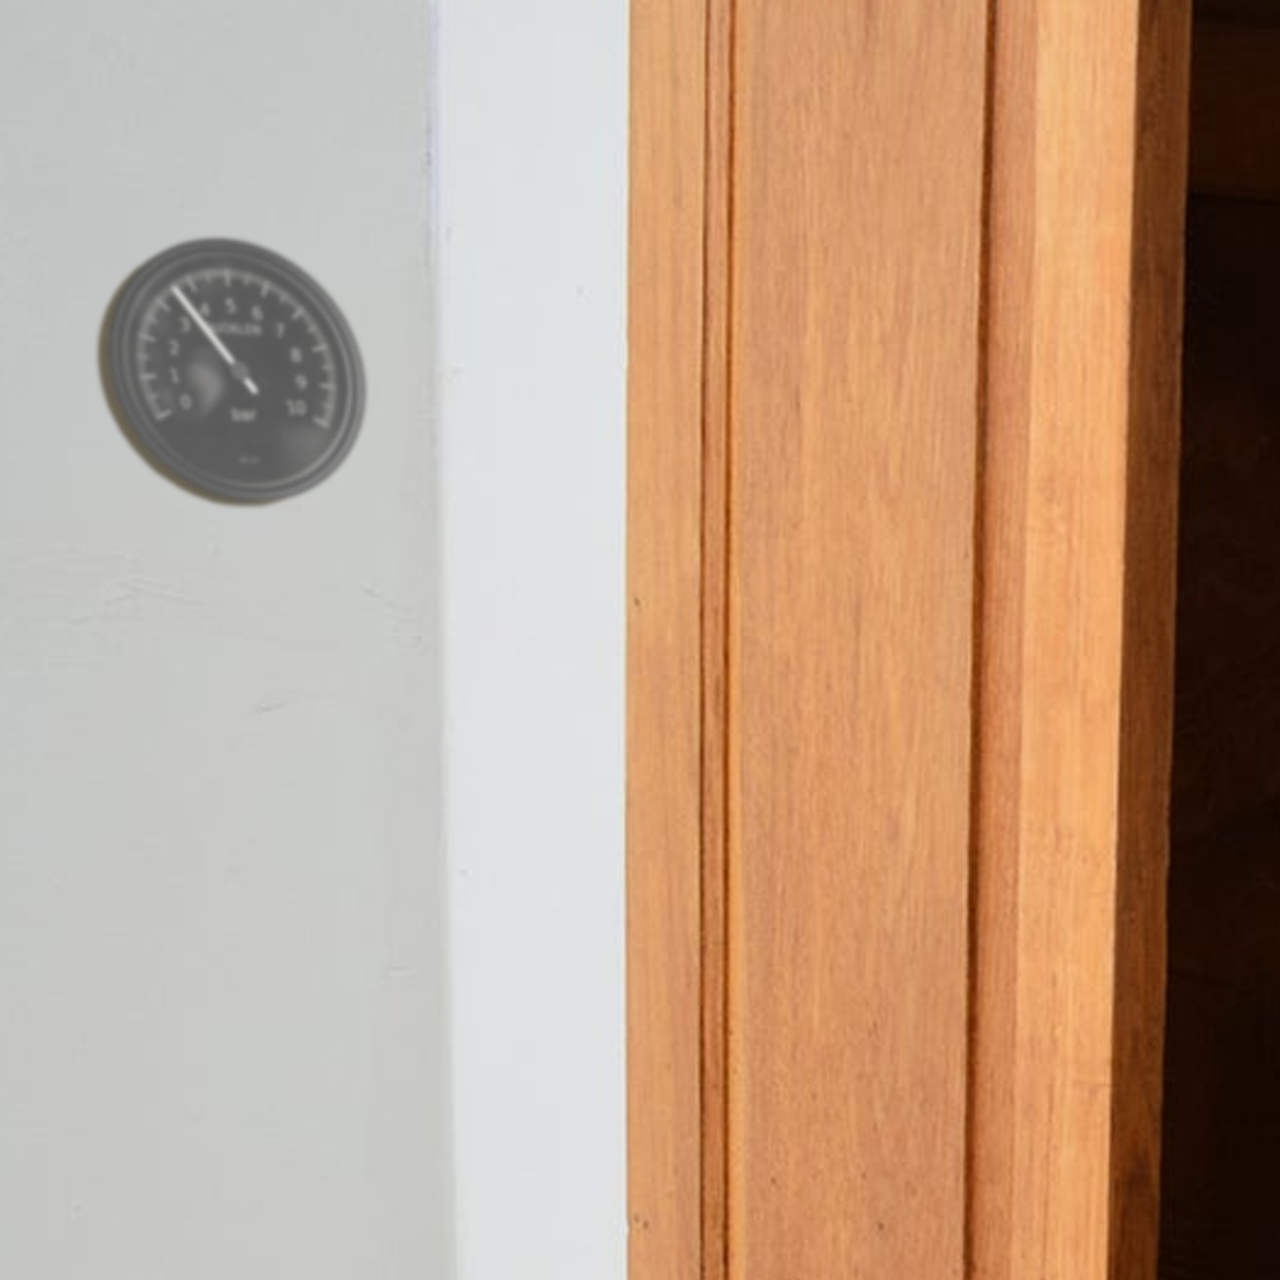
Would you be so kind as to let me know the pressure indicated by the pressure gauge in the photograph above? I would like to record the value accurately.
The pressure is 3.5 bar
